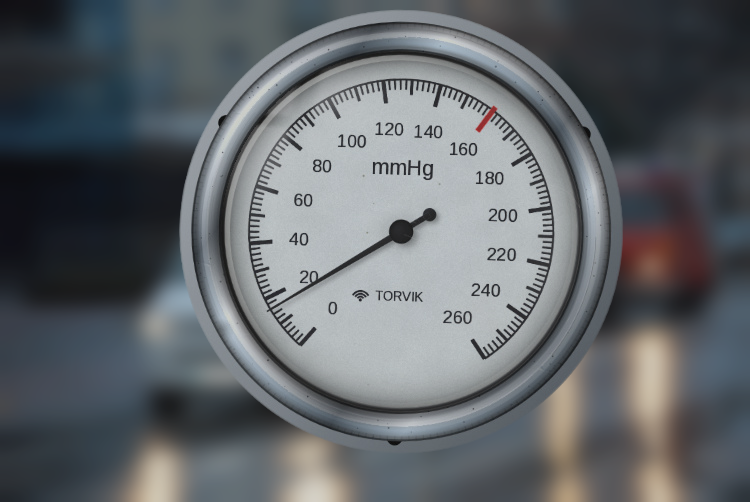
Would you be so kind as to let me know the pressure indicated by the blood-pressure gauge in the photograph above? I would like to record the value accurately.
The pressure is 16 mmHg
